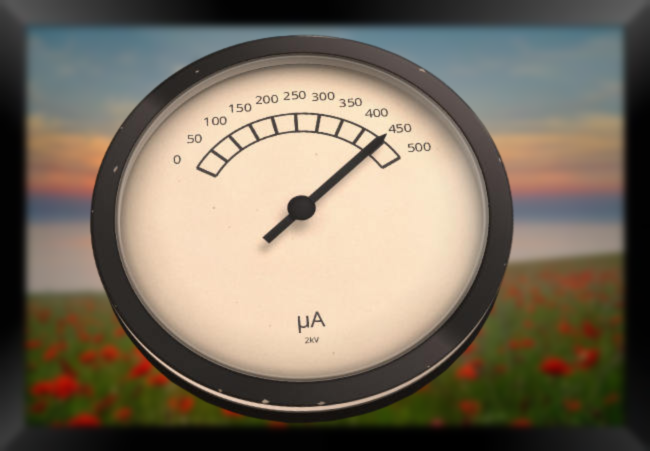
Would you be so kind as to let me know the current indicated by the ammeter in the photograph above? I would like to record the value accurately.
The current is 450 µA
